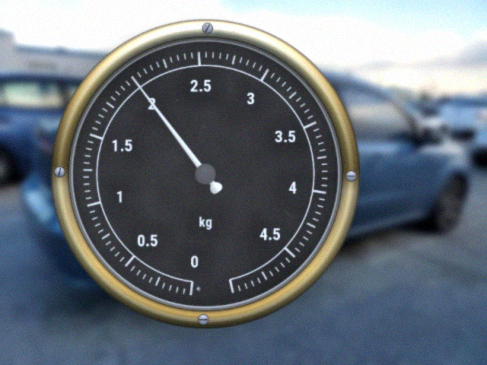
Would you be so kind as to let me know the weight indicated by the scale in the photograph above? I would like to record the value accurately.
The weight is 2 kg
